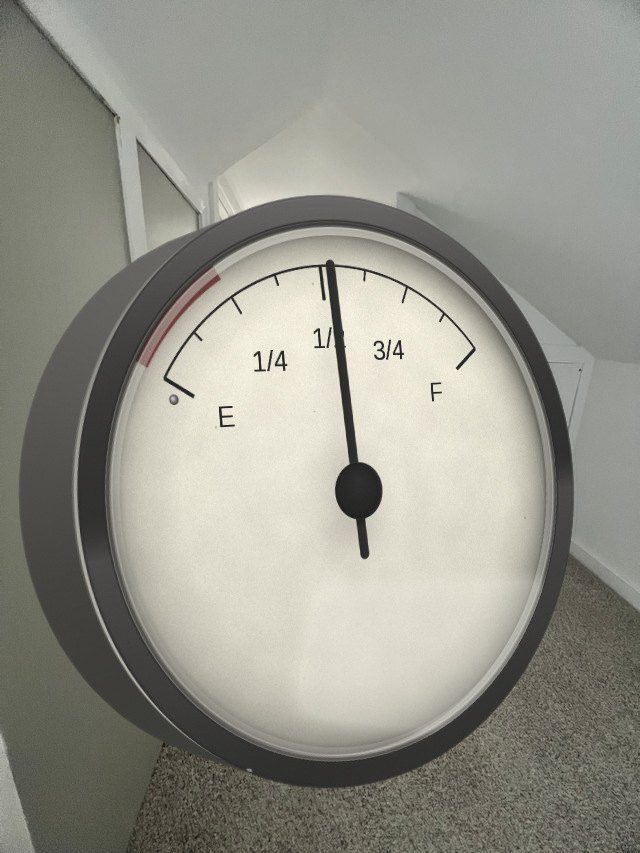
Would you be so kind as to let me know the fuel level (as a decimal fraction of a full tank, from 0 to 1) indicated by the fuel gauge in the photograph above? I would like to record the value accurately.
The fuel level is 0.5
